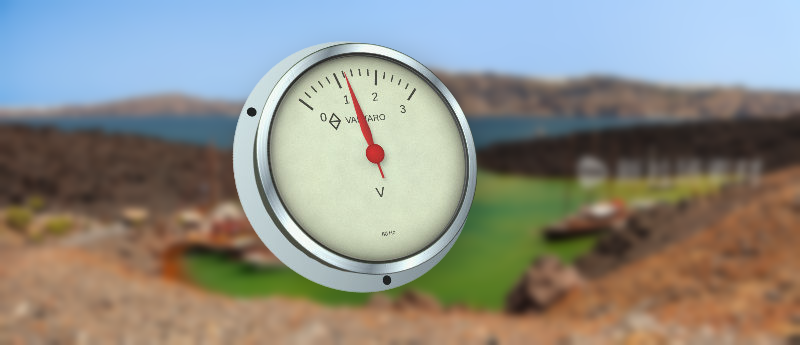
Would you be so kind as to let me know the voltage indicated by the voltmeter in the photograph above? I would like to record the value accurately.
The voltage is 1.2 V
